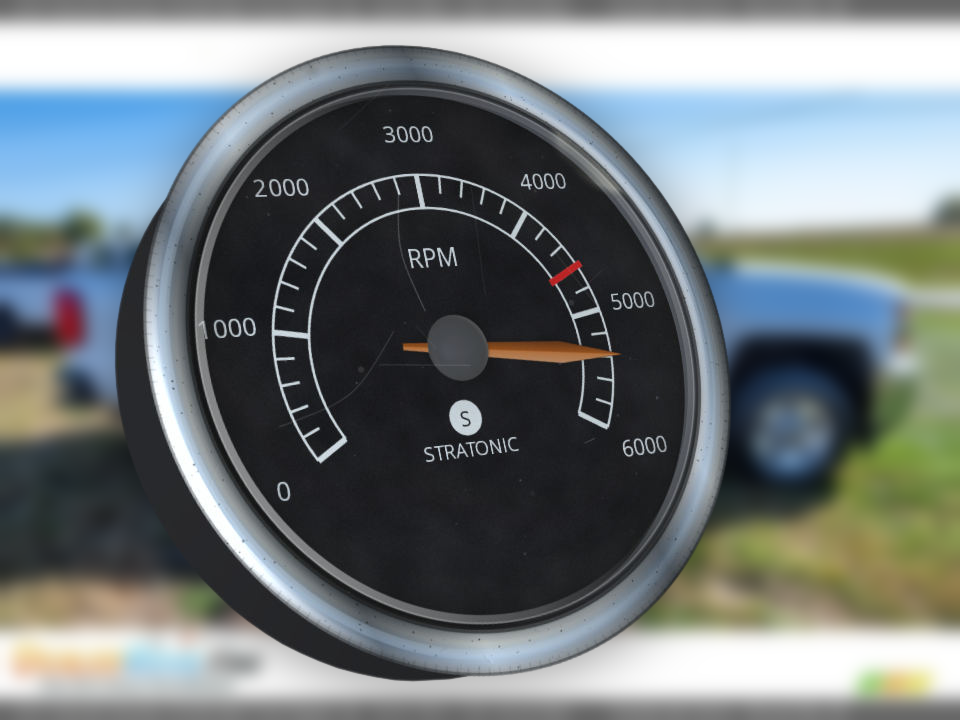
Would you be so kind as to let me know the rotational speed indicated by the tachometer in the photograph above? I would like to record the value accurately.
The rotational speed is 5400 rpm
